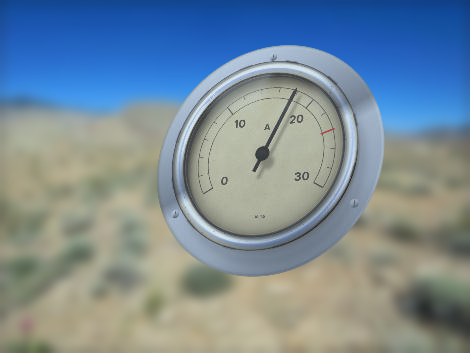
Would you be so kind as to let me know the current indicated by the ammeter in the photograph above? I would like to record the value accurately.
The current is 18 A
